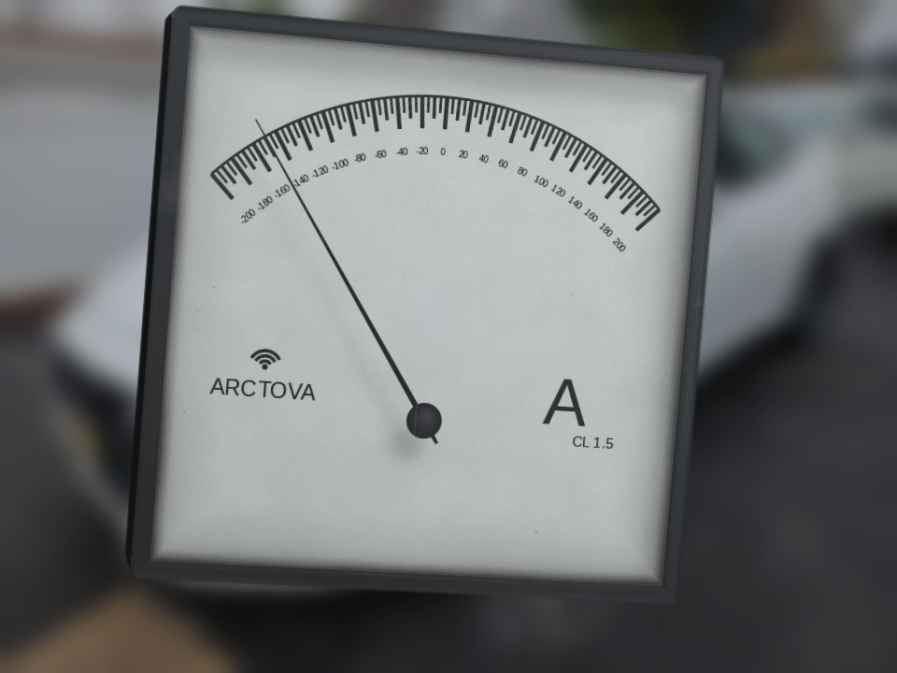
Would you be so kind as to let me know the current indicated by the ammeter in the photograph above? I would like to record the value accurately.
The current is -150 A
